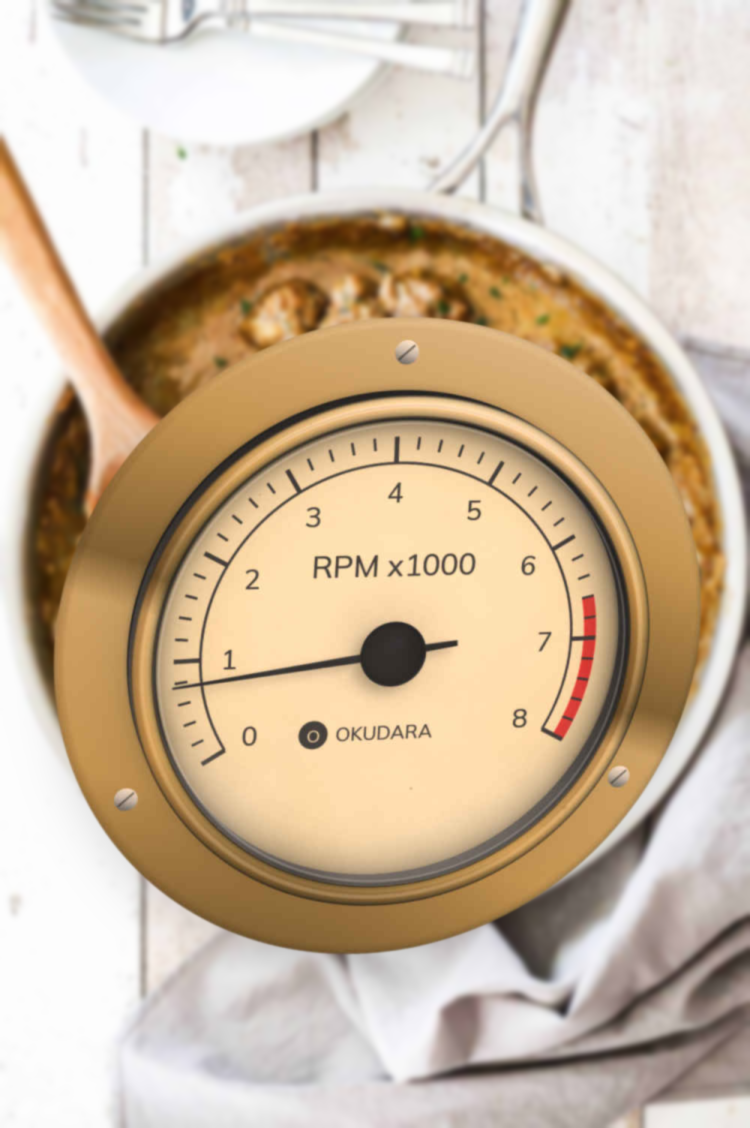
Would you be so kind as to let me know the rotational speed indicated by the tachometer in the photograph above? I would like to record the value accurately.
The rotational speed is 800 rpm
